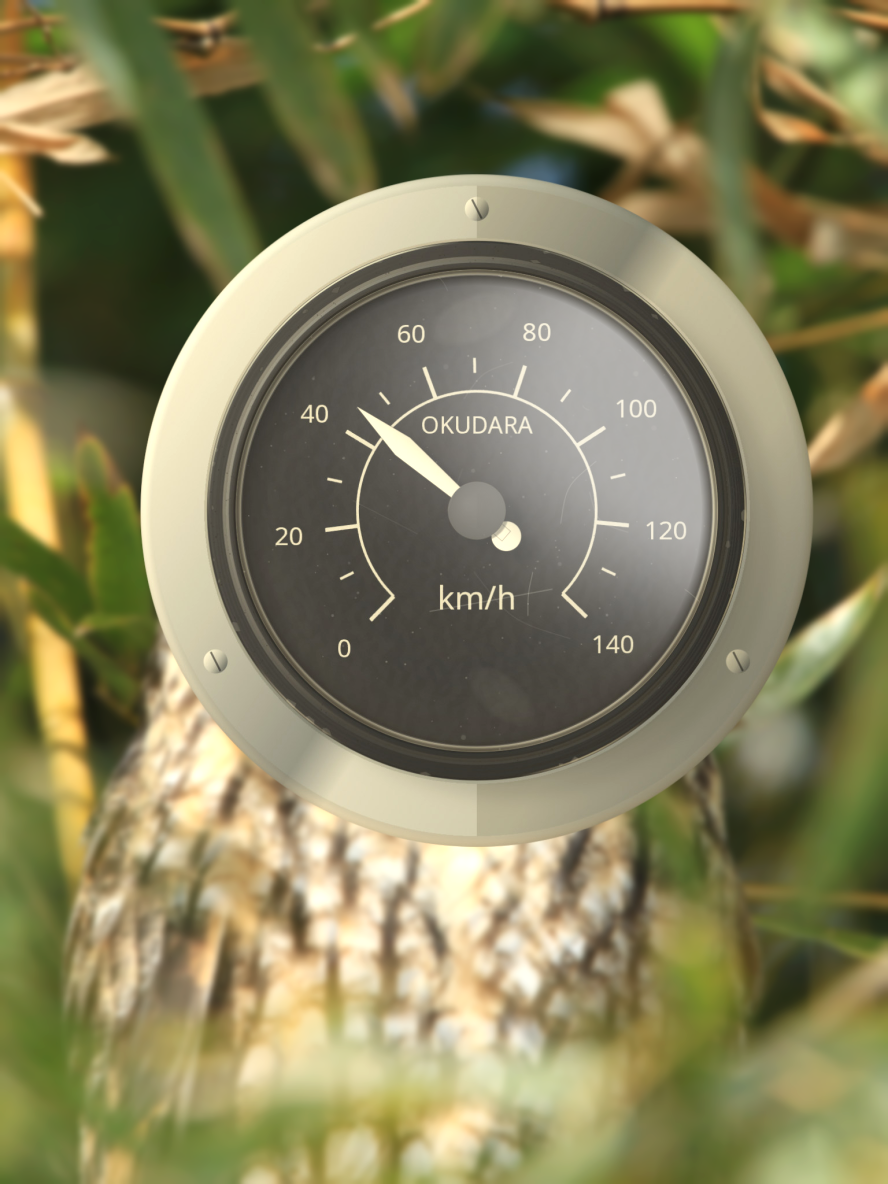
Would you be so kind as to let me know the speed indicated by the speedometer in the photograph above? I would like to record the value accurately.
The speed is 45 km/h
